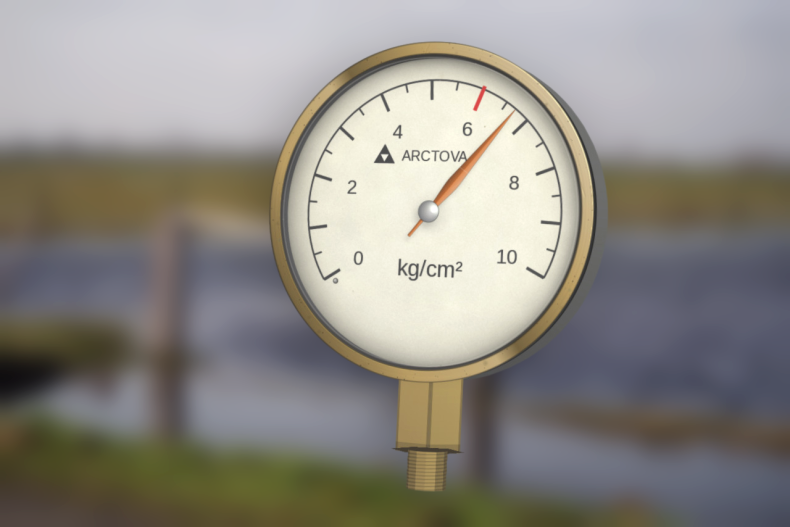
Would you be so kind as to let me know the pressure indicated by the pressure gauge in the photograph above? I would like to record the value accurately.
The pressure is 6.75 kg/cm²
